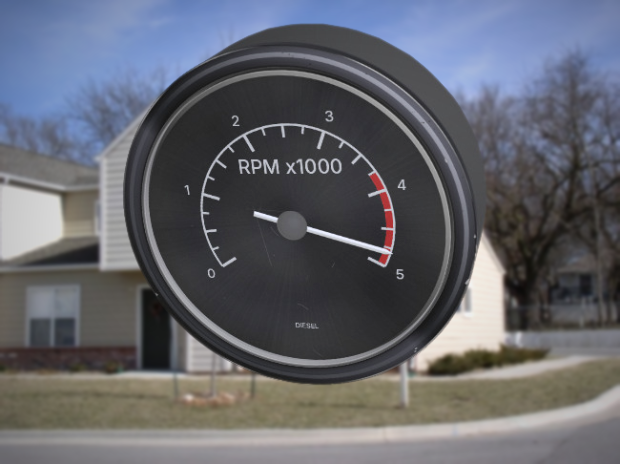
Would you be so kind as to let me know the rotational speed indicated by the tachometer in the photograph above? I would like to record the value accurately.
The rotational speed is 4750 rpm
